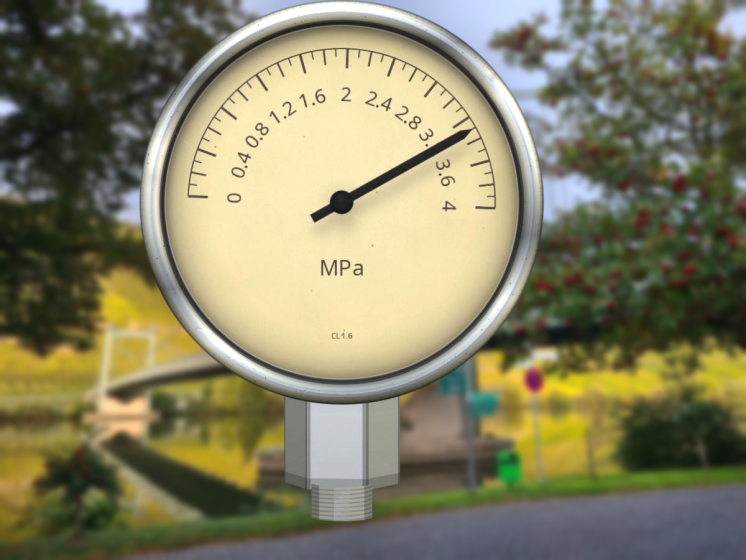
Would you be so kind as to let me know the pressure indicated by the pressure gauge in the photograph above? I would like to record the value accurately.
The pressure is 3.3 MPa
